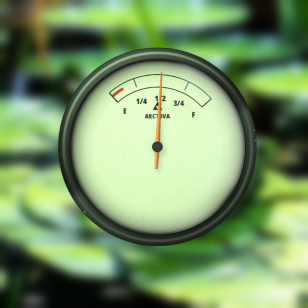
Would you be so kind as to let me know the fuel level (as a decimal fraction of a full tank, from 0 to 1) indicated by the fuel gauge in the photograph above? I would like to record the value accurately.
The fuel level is 0.5
